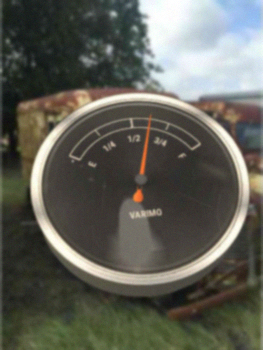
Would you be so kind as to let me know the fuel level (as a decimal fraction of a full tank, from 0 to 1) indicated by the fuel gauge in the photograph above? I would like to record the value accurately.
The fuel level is 0.625
